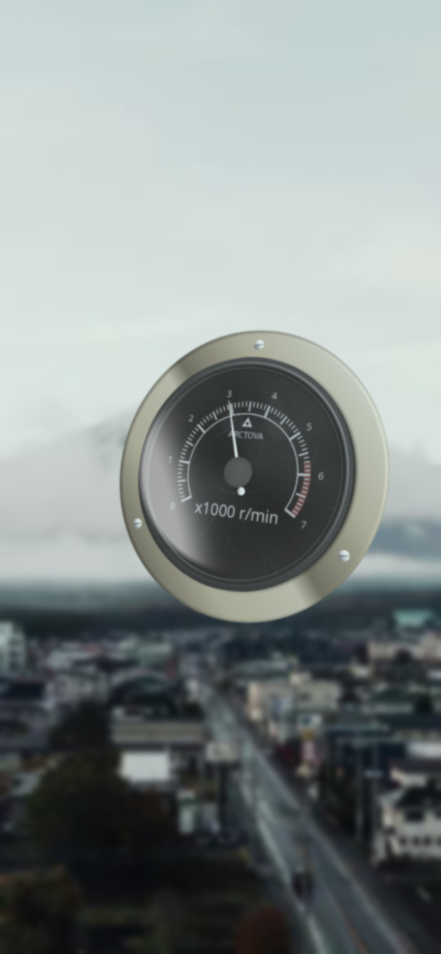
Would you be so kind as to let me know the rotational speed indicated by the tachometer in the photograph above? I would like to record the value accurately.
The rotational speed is 3000 rpm
